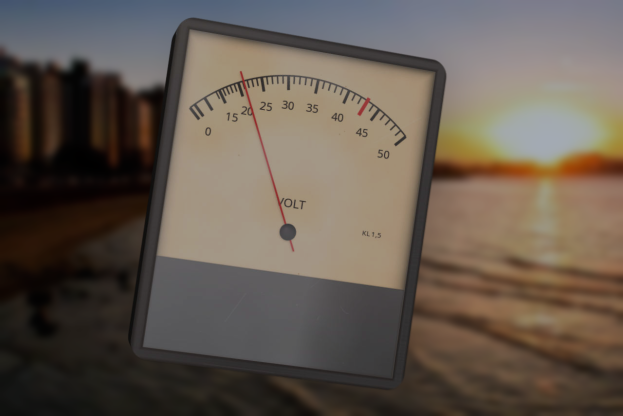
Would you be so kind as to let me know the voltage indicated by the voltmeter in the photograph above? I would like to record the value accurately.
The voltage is 21 V
